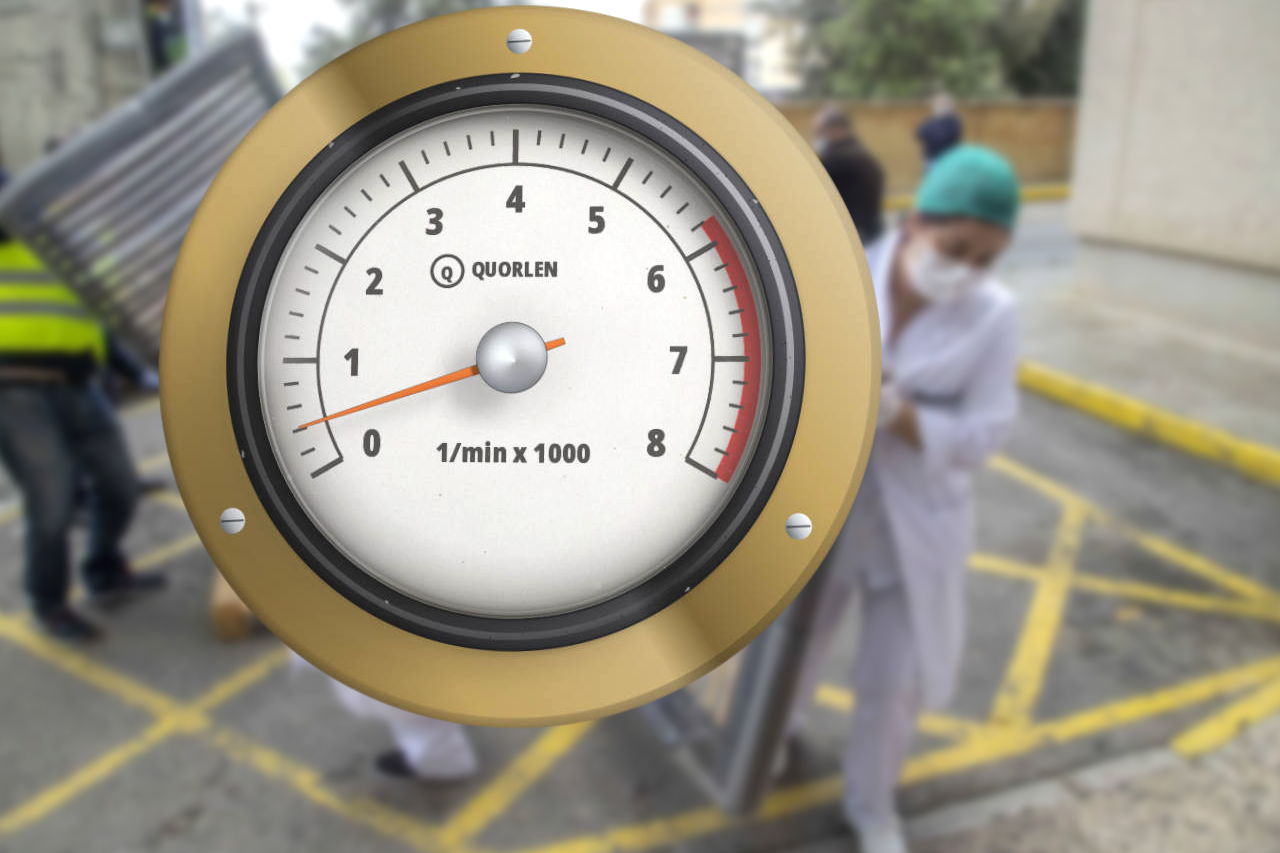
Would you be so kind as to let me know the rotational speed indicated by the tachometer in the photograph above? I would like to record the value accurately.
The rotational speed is 400 rpm
